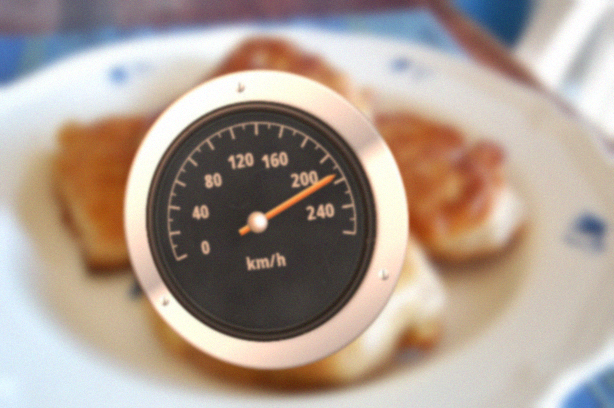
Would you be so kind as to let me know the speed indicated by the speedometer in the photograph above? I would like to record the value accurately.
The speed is 215 km/h
